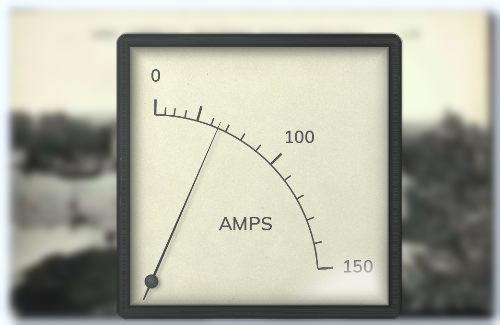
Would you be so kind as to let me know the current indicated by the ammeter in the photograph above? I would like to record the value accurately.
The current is 65 A
